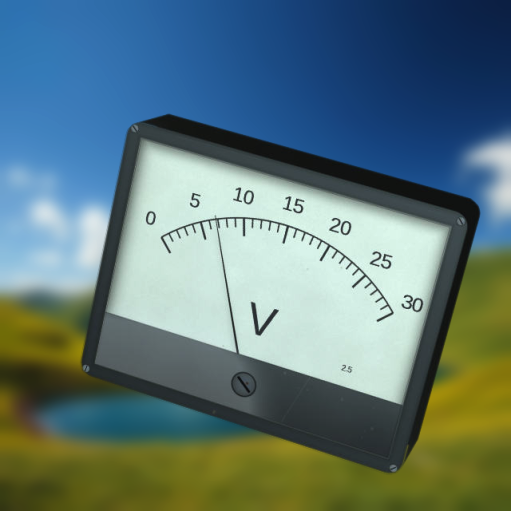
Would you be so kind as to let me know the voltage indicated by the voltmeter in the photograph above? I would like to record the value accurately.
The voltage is 7 V
